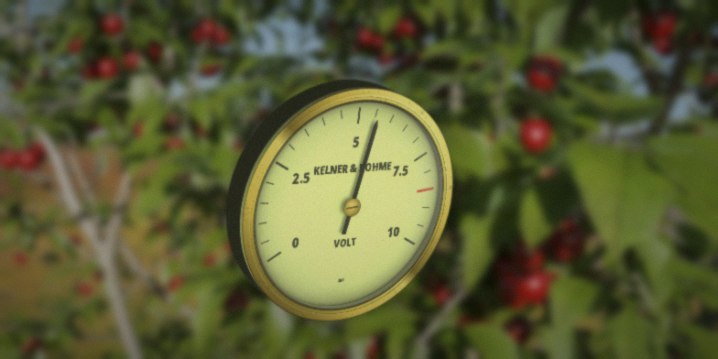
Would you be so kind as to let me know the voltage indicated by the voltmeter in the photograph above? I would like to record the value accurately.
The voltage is 5.5 V
